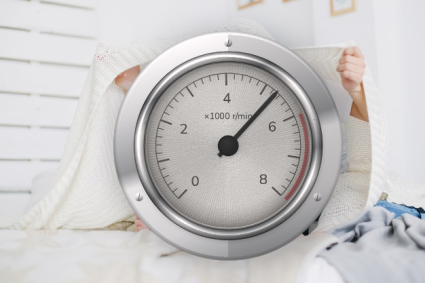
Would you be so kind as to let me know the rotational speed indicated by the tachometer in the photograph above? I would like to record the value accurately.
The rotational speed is 5300 rpm
